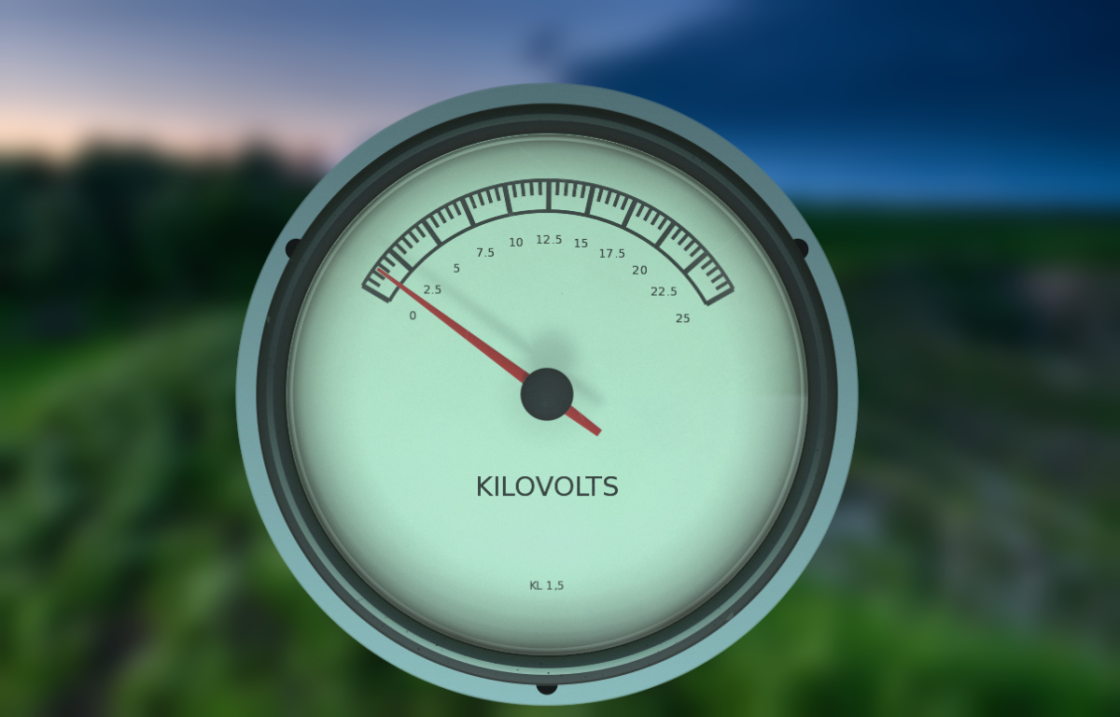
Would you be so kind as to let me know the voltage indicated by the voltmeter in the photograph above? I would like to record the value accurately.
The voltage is 1.25 kV
